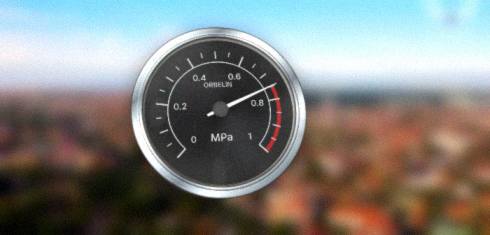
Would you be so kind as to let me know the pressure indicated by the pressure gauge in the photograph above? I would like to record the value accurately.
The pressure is 0.75 MPa
